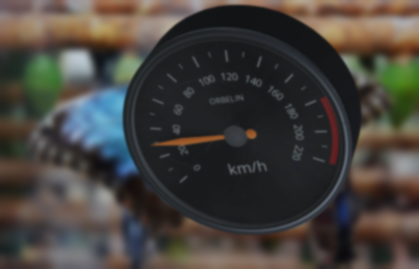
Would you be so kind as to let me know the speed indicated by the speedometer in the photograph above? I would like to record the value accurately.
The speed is 30 km/h
